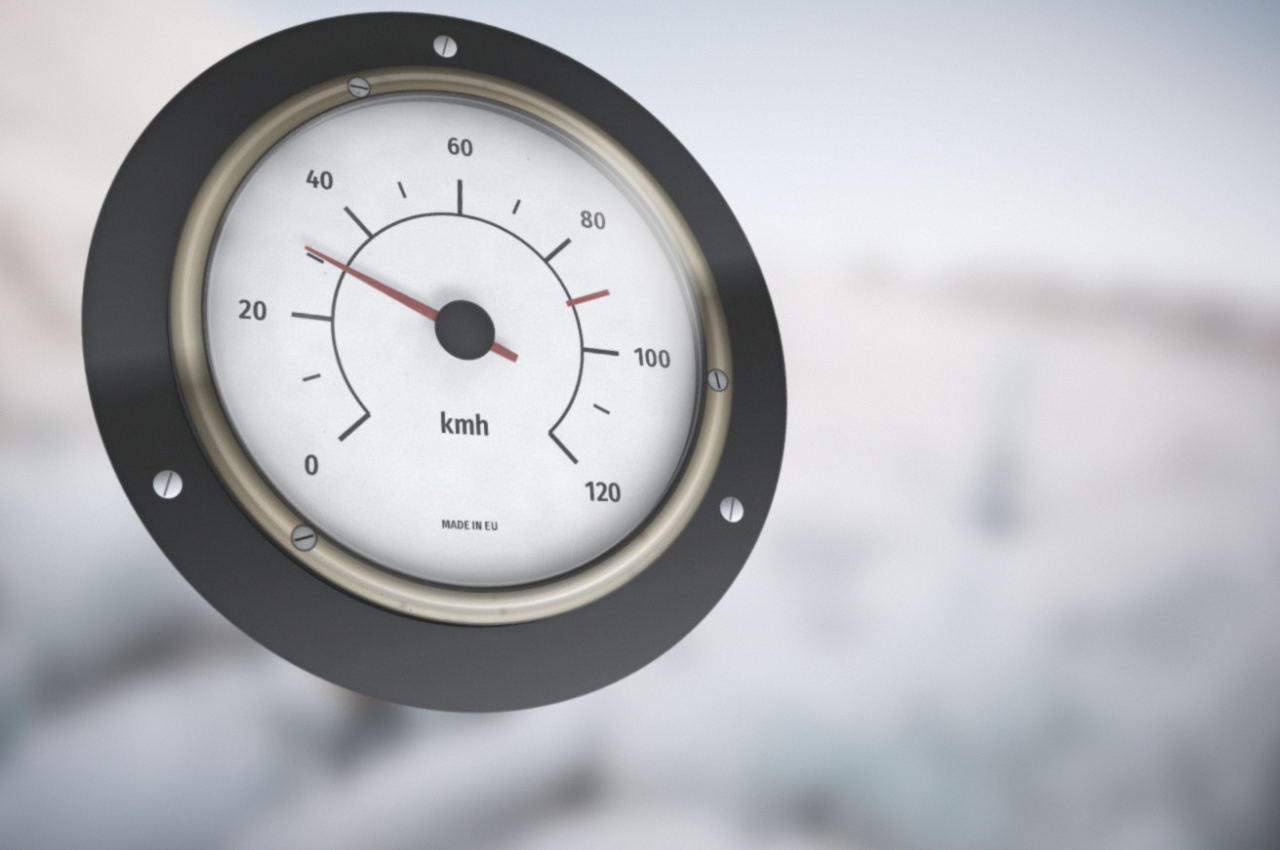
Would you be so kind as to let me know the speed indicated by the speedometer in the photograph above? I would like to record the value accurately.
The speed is 30 km/h
